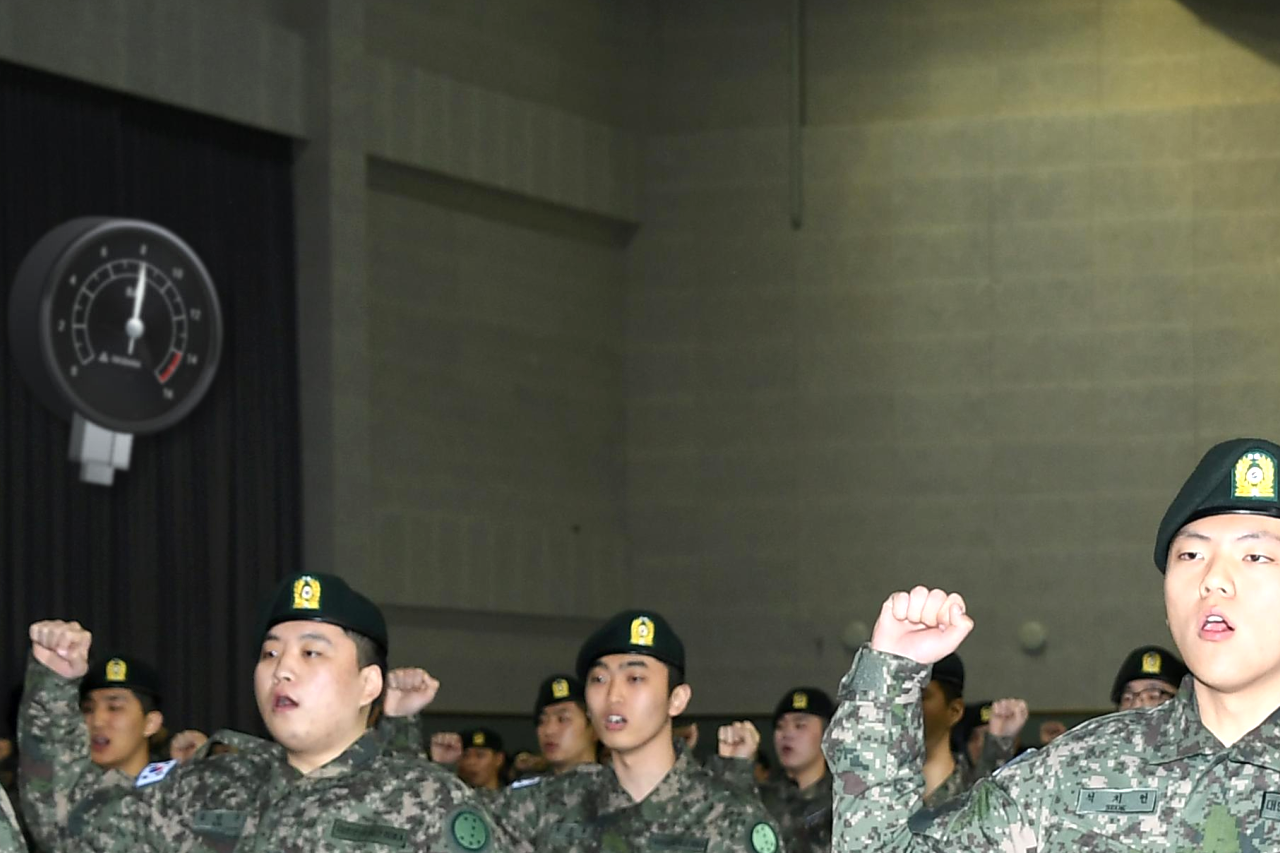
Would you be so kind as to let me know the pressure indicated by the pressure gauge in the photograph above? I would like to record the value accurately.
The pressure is 8 bar
